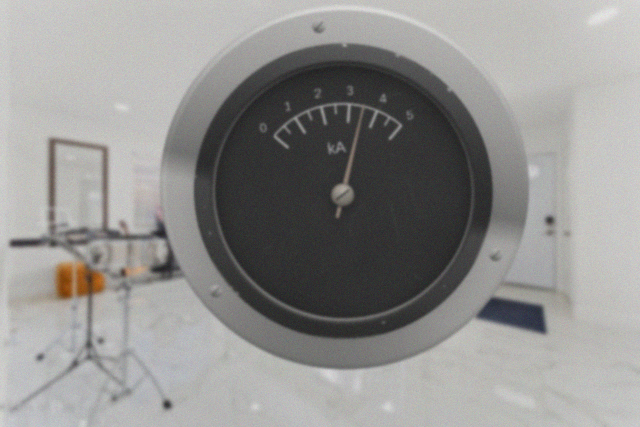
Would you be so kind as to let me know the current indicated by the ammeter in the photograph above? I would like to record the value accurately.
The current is 3.5 kA
